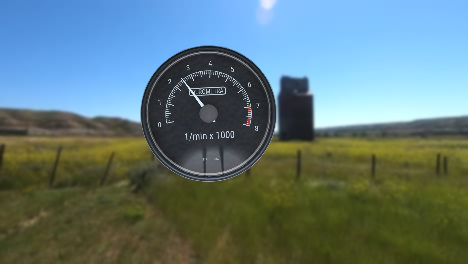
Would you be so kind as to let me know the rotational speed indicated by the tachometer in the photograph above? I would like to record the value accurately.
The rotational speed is 2500 rpm
